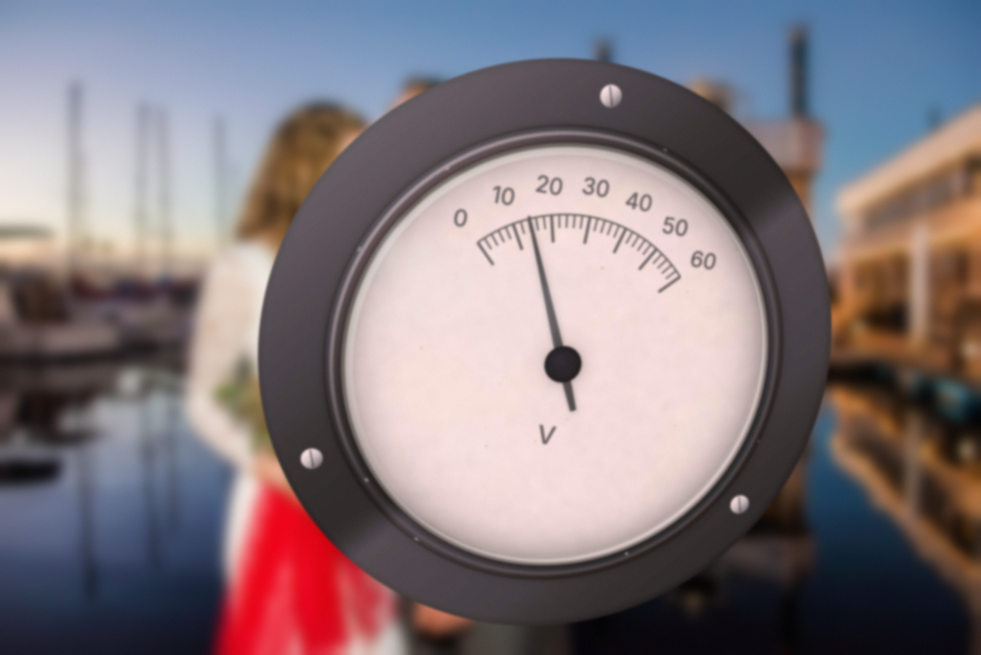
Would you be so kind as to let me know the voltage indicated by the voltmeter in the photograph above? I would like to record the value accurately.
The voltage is 14 V
